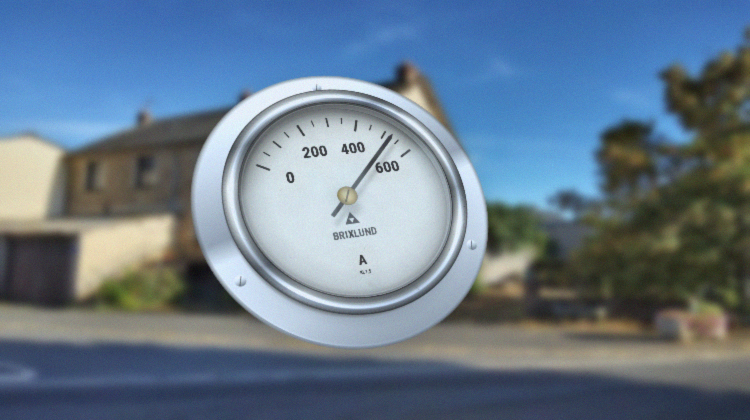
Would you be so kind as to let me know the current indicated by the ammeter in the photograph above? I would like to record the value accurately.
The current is 525 A
